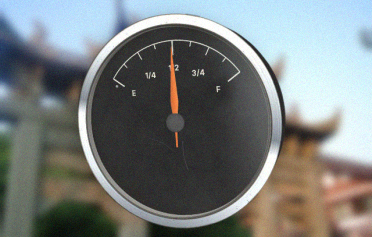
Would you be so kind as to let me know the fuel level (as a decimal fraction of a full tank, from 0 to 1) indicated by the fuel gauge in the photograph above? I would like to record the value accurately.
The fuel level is 0.5
